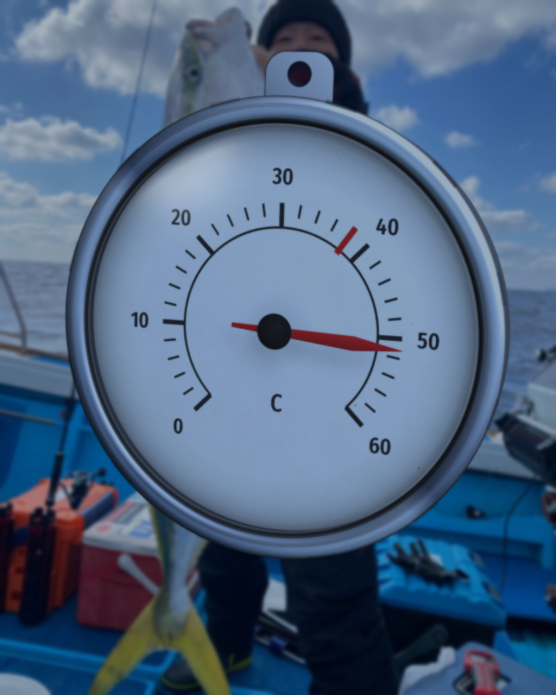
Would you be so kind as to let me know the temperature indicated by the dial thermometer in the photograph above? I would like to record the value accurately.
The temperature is 51 °C
